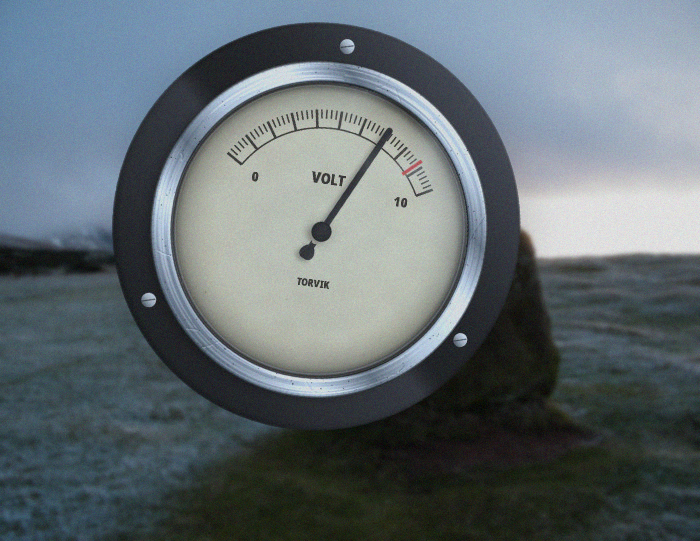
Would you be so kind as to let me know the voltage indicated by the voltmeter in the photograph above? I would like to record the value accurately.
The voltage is 7 V
